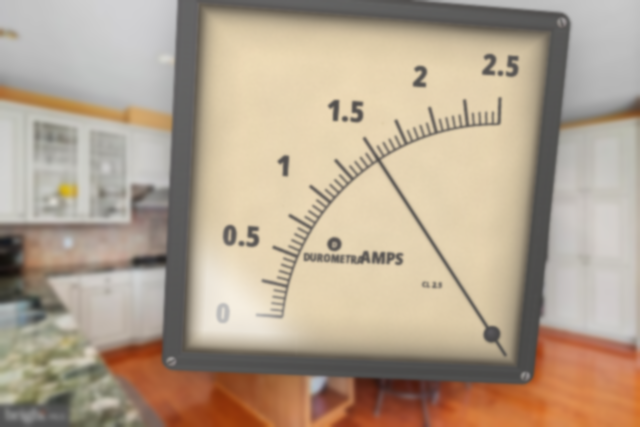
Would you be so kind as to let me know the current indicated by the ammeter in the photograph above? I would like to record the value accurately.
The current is 1.5 A
